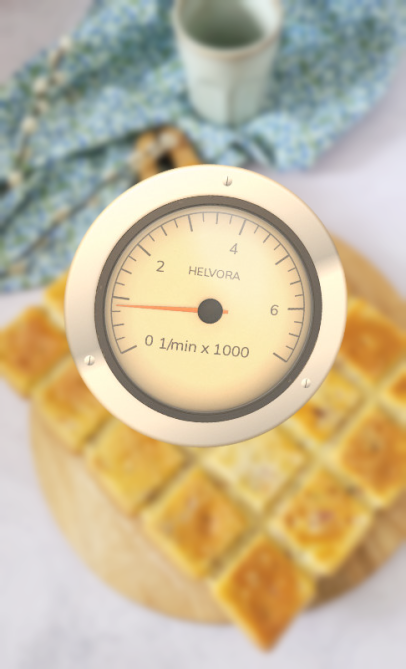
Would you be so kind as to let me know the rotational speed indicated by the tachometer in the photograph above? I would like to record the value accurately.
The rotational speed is 875 rpm
